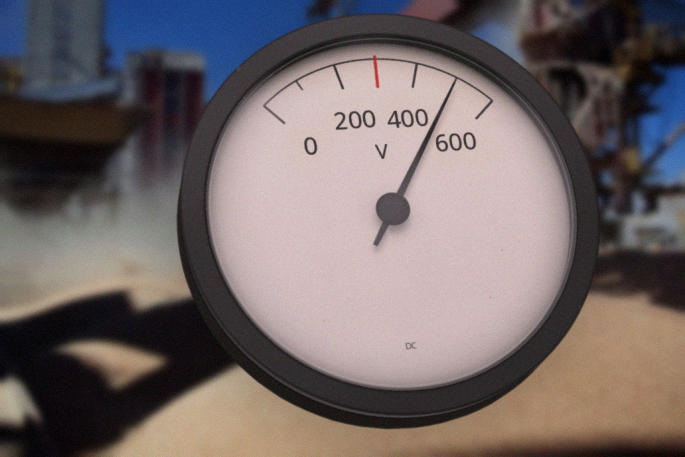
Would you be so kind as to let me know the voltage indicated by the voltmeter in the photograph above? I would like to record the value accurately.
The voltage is 500 V
